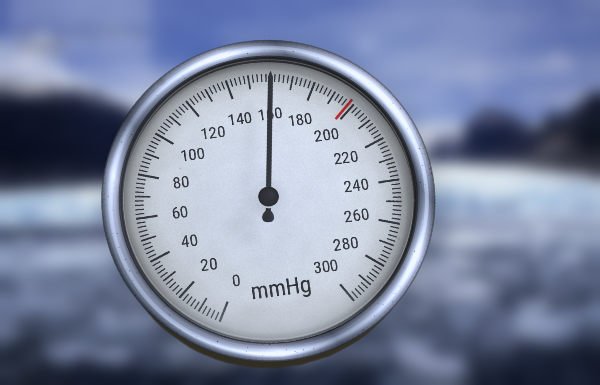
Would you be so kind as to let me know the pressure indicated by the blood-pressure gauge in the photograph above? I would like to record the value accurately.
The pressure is 160 mmHg
